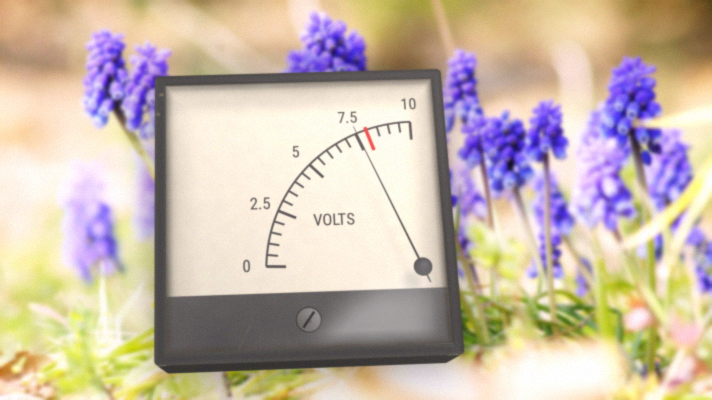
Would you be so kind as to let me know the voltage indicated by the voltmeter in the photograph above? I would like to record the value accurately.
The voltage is 7.5 V
